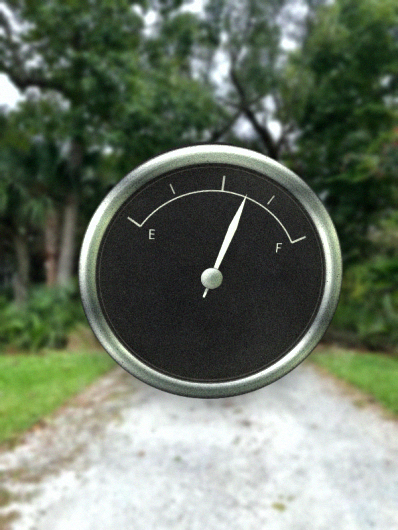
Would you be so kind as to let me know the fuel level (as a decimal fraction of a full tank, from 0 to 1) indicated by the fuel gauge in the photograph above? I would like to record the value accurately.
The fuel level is 0.625
